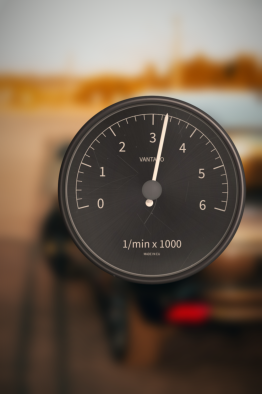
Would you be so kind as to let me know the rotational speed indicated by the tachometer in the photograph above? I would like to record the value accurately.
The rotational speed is 3300 rpm
